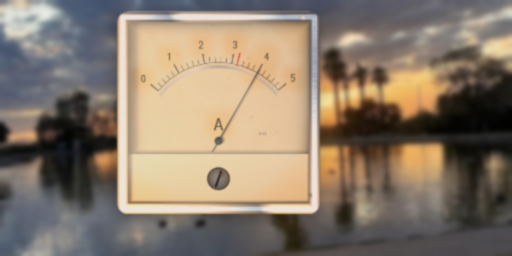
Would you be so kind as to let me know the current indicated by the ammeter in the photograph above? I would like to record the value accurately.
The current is 4 A
